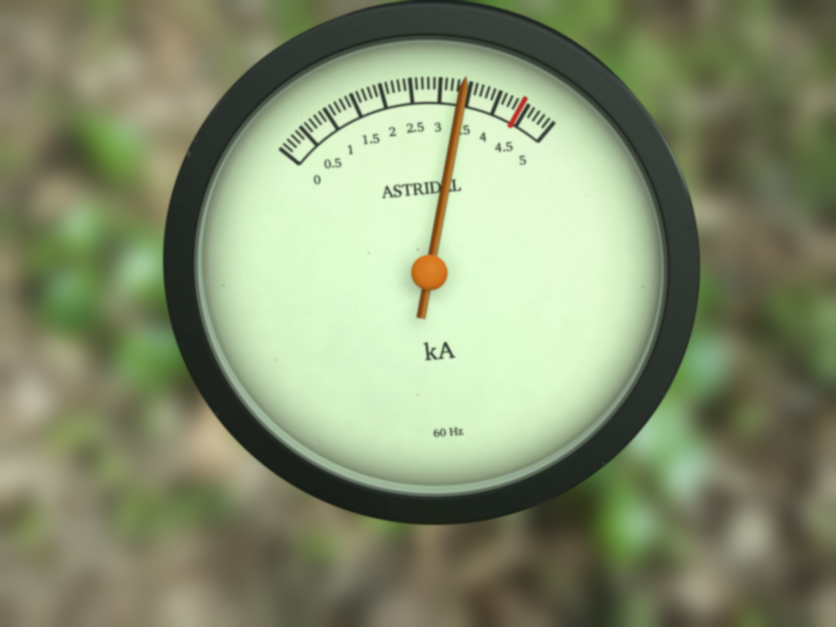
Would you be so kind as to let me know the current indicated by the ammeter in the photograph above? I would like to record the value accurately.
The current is 3.4 kA
